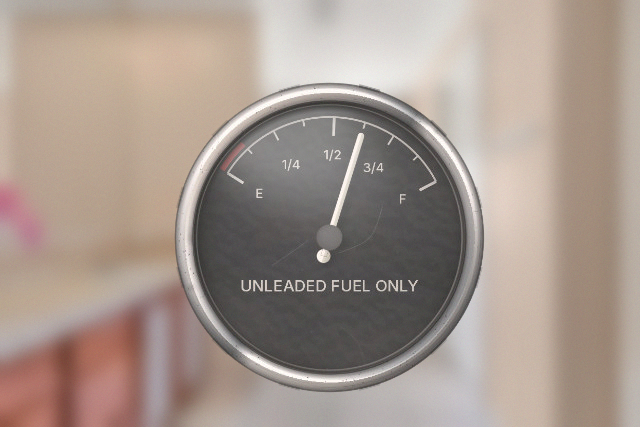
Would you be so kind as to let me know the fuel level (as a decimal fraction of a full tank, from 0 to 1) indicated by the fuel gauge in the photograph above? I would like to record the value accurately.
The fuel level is 0.625
